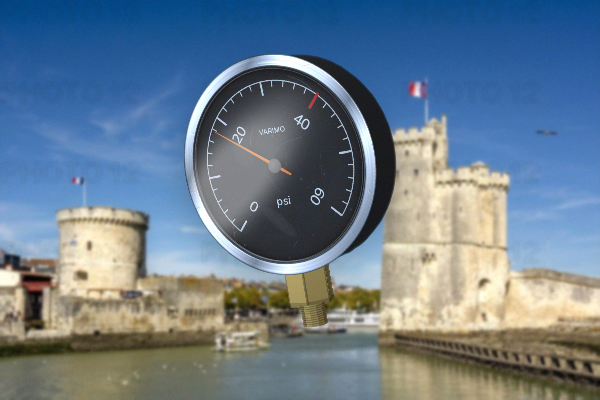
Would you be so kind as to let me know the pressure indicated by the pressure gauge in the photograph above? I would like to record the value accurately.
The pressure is 18 psi
